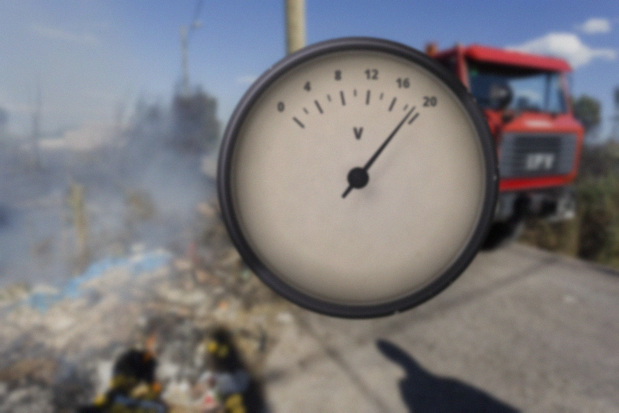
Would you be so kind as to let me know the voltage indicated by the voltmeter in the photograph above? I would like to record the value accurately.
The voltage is 19 V
